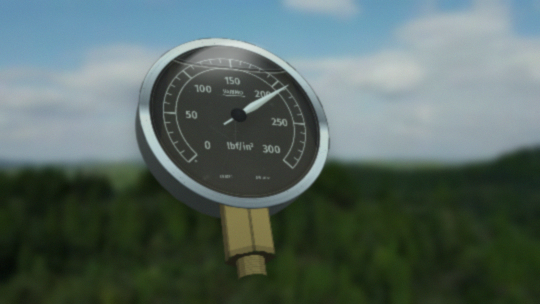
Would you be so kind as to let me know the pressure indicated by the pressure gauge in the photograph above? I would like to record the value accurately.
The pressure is 210 psi
